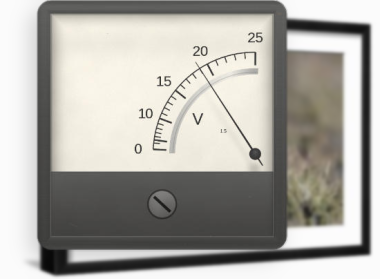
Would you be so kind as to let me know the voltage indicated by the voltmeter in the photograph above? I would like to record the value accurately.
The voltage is 19 V
